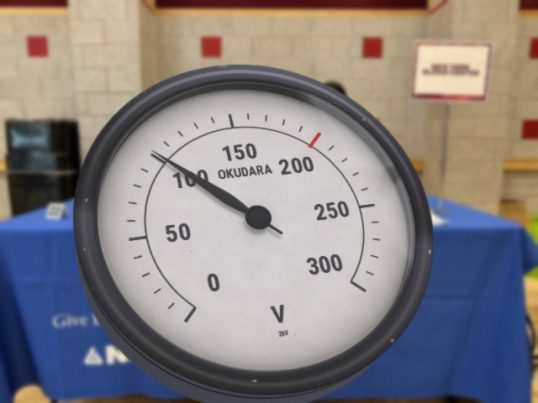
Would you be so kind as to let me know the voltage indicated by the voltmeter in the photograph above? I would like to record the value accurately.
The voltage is 100 V
